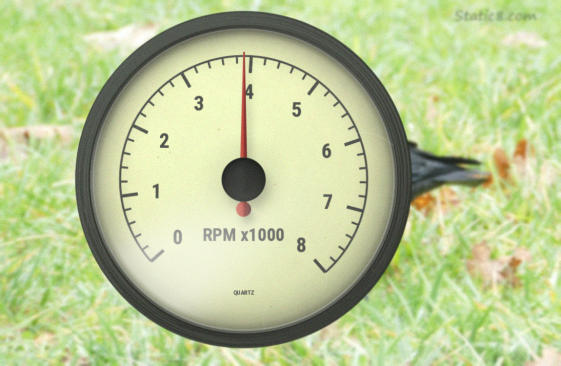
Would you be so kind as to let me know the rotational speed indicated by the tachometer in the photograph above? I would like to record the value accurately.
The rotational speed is 3900 rpm
